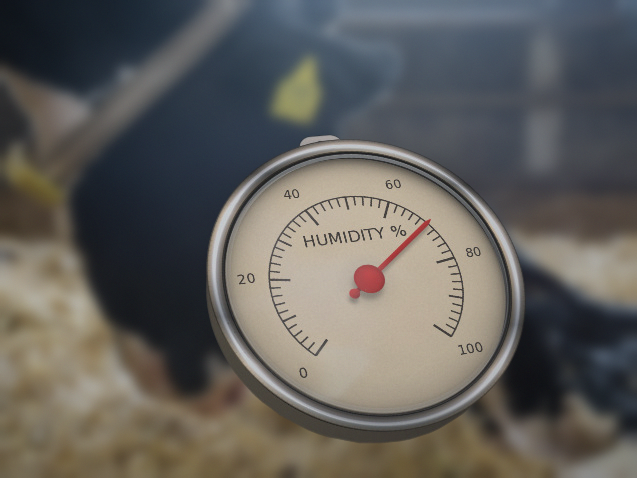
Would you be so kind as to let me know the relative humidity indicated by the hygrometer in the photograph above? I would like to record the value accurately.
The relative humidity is 70 %
